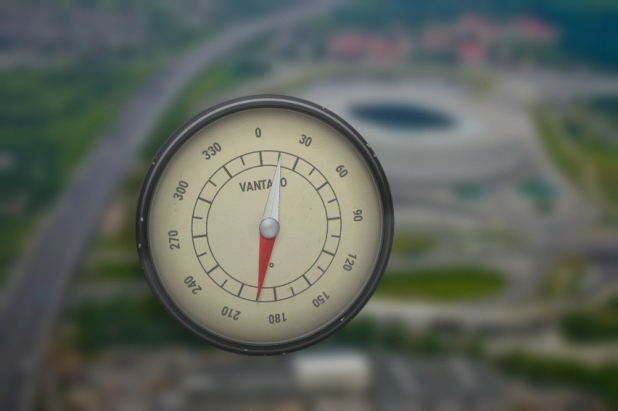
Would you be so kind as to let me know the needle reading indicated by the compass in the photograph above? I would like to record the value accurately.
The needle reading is 195 °
